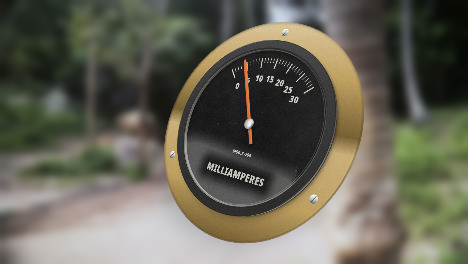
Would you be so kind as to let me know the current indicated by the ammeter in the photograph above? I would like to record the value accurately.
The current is 5 mA
